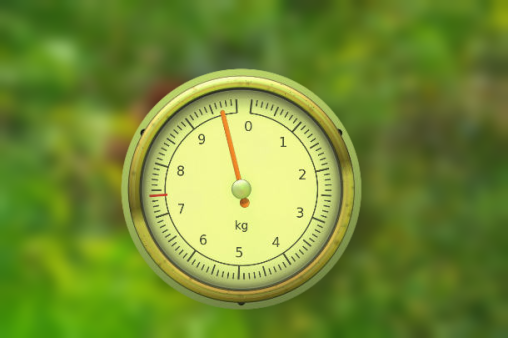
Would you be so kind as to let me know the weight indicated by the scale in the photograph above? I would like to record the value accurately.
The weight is 9.7 kg
